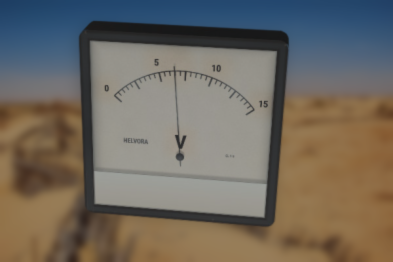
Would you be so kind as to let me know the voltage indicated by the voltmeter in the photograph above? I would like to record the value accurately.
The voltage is 6.5 V
